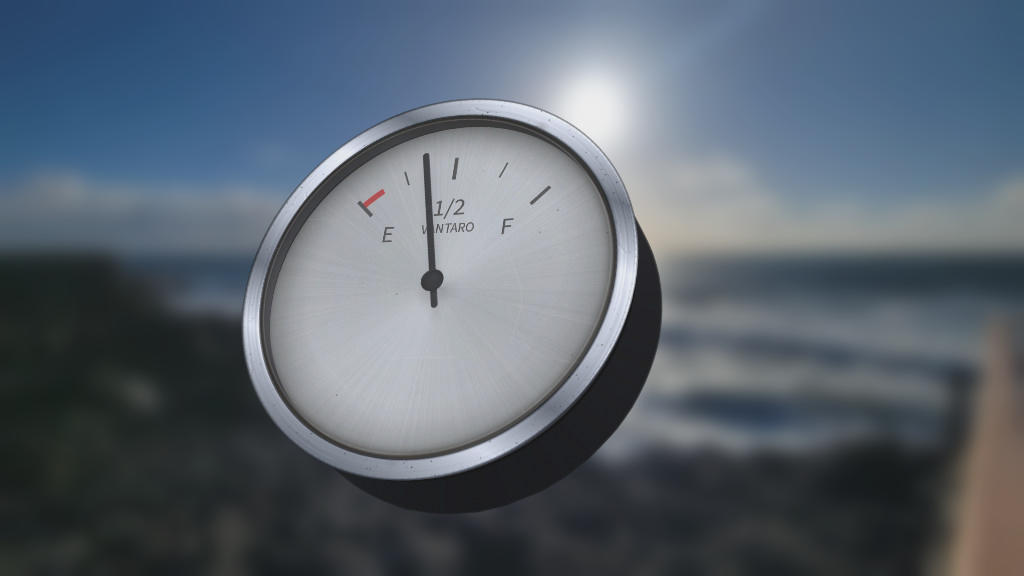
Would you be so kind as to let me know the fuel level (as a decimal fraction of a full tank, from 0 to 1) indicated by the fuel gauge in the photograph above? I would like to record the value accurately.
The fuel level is 0.375
